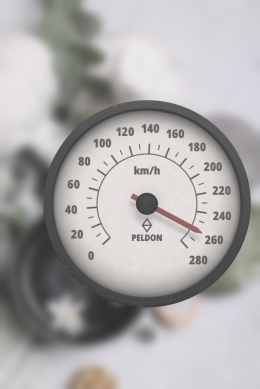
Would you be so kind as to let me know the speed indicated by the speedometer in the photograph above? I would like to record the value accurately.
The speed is 260 km/h
